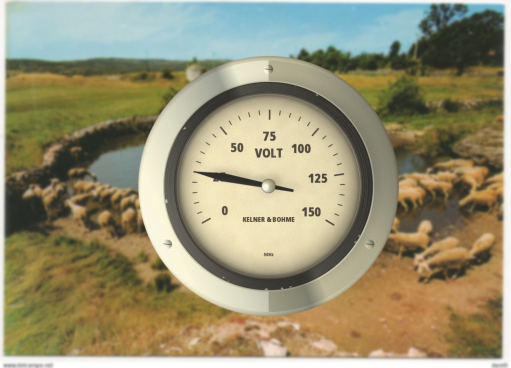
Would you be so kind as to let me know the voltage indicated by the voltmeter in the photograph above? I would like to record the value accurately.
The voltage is 25 V
